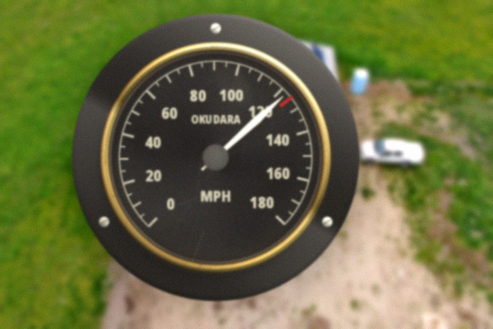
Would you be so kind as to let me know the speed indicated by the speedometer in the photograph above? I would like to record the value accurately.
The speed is 122.5 mph
